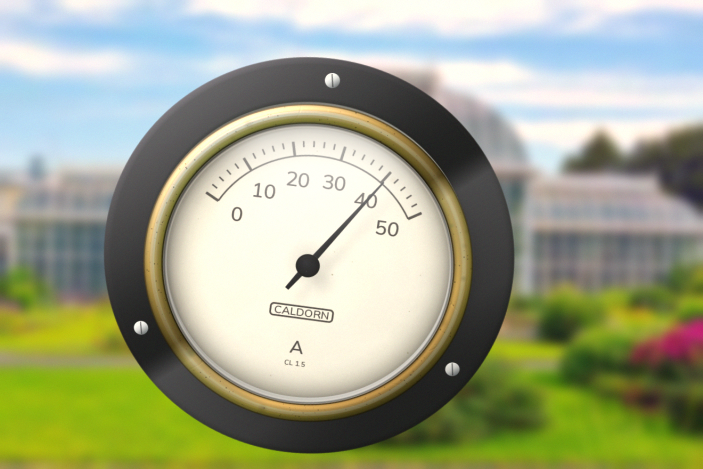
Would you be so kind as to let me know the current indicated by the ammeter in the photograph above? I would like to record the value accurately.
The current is 40 A
